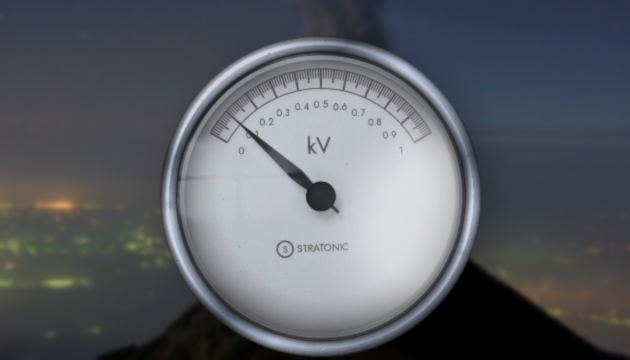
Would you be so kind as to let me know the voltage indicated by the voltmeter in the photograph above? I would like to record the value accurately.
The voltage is 0.1 kV
